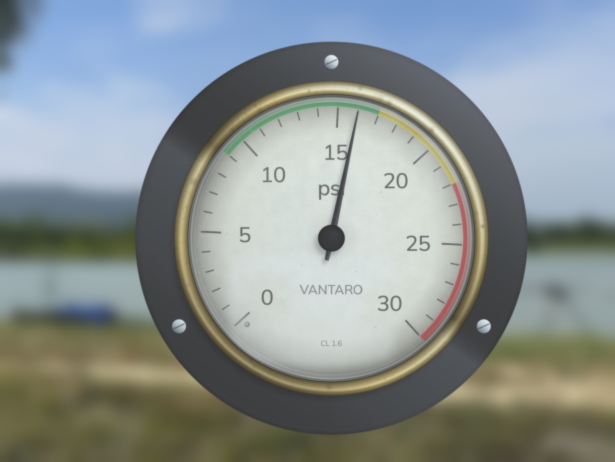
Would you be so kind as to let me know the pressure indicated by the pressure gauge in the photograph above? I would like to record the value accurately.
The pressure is 16 psi
